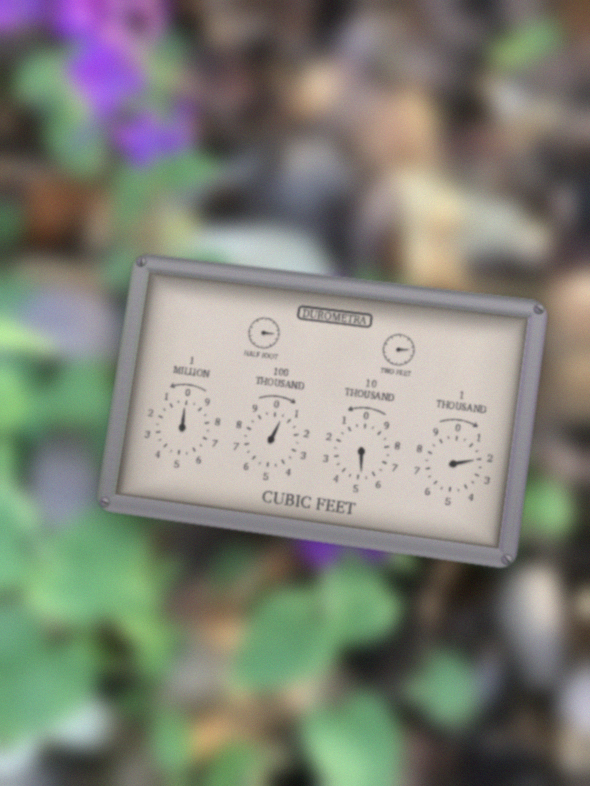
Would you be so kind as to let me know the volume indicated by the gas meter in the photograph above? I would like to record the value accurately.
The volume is 5200 ft³
